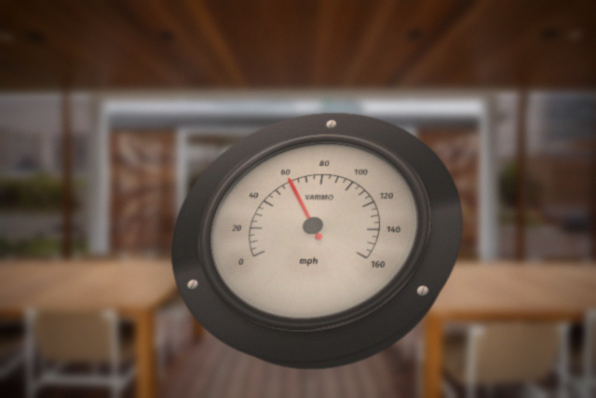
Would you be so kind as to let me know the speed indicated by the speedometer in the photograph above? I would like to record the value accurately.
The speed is 60 mph
